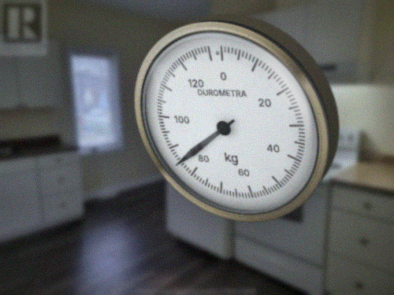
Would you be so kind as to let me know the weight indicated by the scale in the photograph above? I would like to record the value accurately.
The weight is 85 kg
